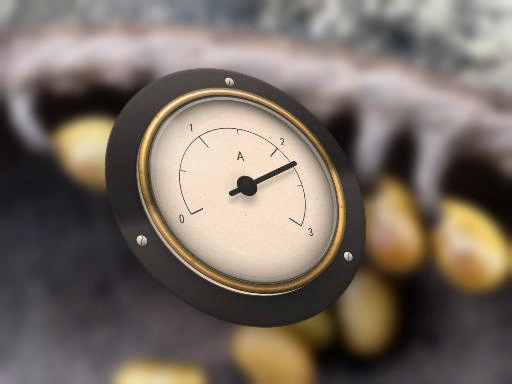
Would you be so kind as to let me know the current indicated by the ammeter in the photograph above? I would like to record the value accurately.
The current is 2.25 A
